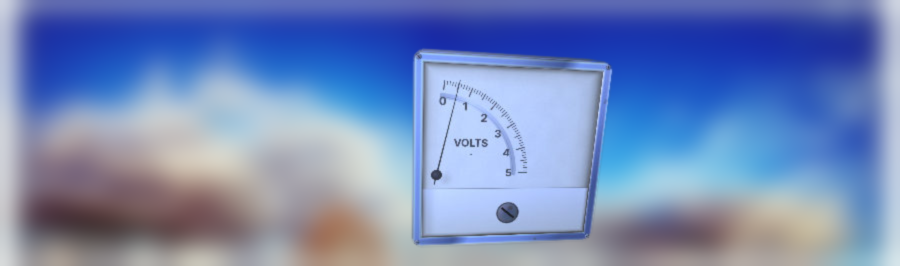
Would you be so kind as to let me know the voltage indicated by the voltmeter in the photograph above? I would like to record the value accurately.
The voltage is 0.5 V
